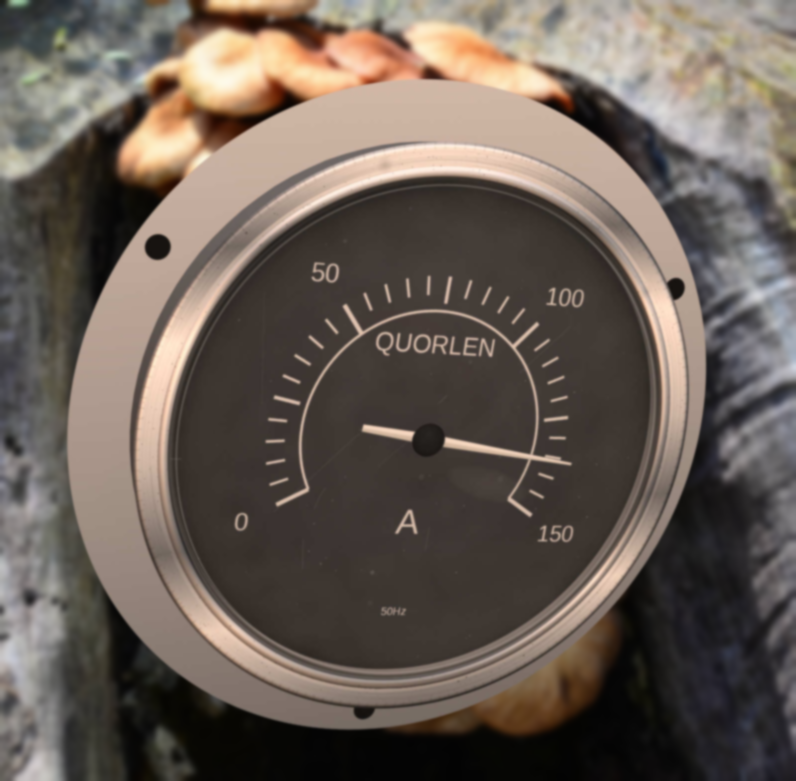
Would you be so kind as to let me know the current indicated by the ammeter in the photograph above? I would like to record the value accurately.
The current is 135 A
